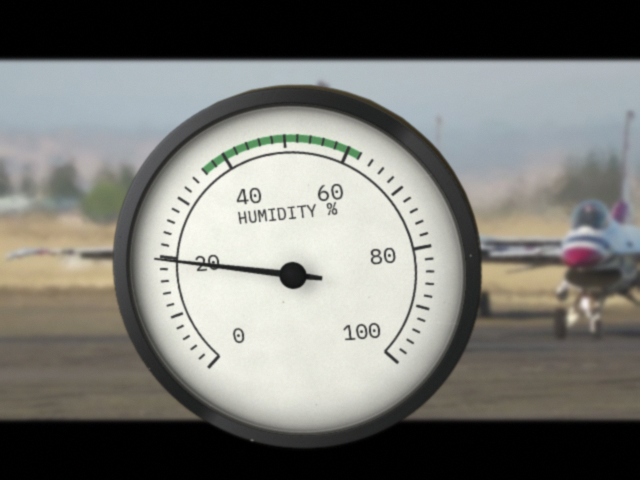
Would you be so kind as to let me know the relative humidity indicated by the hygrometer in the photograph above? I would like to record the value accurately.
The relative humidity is 20 %
